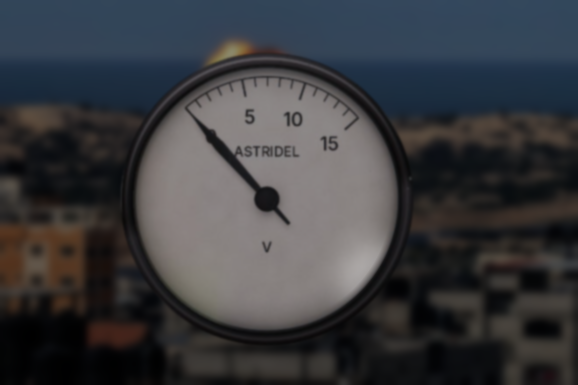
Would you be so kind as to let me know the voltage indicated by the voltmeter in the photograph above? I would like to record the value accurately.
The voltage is 0 V
